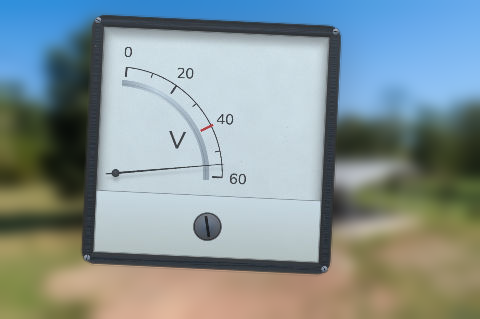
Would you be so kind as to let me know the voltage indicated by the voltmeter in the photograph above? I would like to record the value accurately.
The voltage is 55 V
